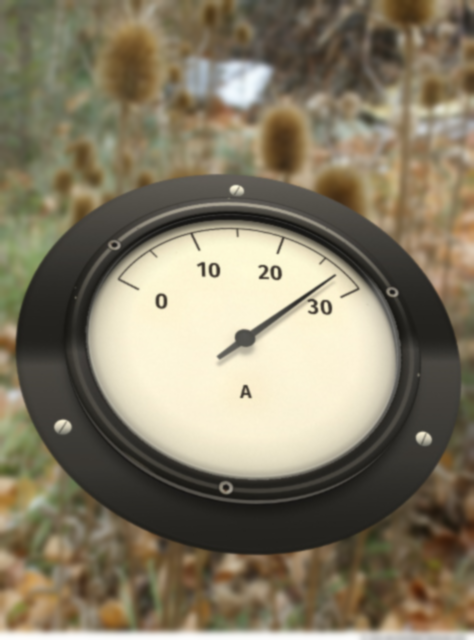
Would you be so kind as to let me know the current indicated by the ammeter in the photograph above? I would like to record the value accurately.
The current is 27.5 A
